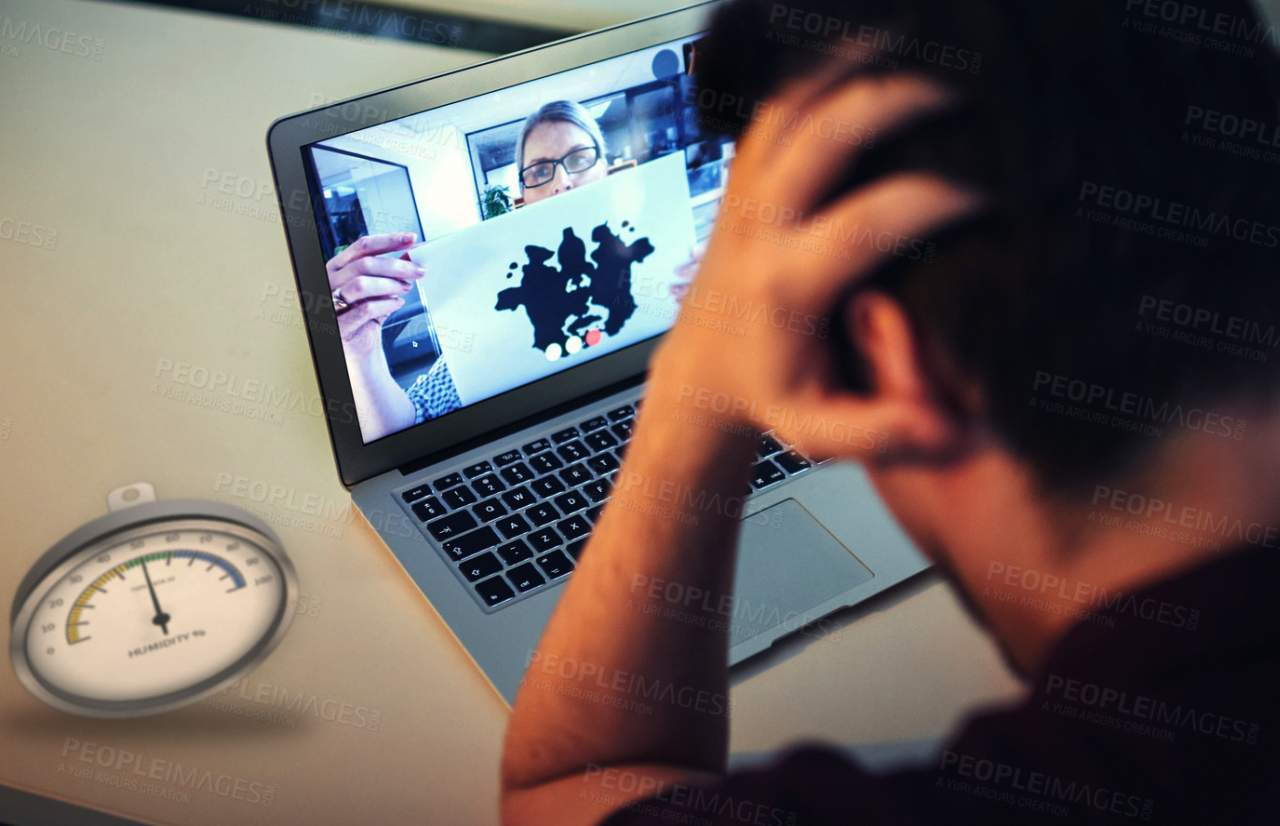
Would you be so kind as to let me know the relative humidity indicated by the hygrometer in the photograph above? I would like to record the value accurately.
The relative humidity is 50 %
